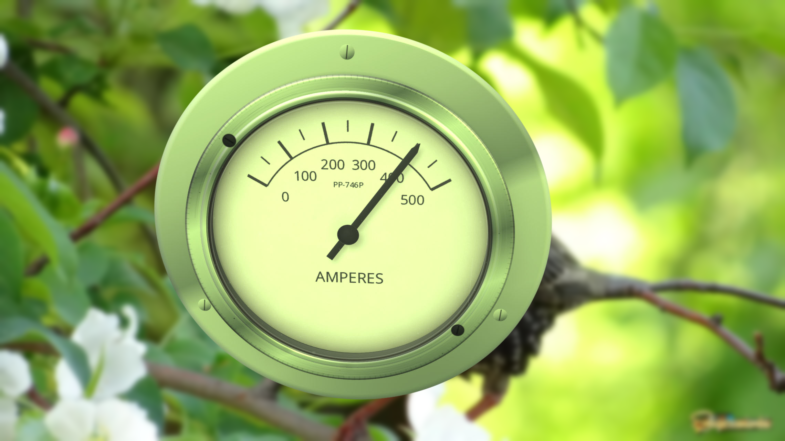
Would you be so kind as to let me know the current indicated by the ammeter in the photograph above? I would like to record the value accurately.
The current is 400 A
